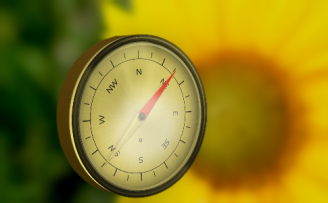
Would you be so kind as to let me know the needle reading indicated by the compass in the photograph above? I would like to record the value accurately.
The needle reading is 45 °
